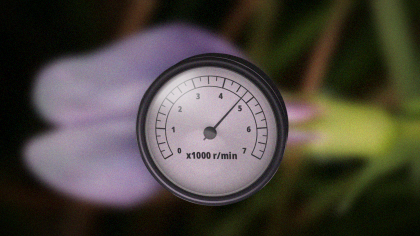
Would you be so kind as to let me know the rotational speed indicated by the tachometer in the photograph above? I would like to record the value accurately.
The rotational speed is 4750 rpm
